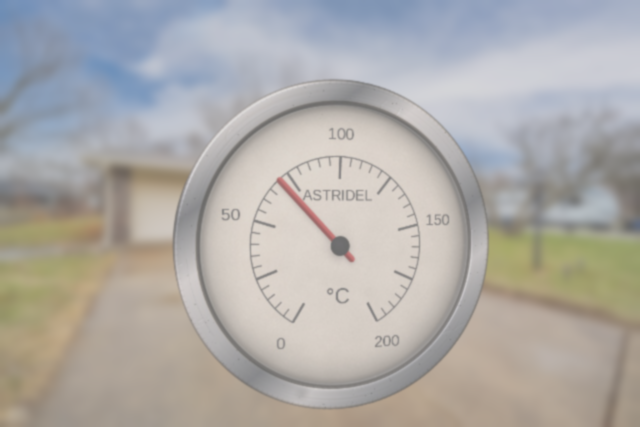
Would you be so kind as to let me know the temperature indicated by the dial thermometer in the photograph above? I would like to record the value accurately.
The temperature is 70 °C
